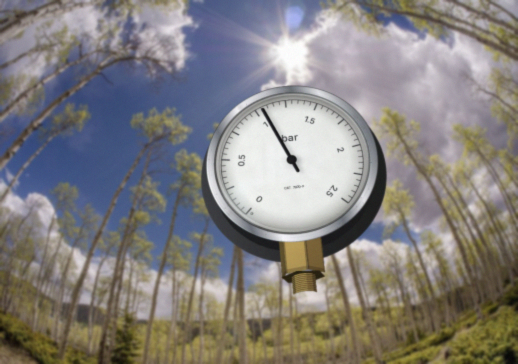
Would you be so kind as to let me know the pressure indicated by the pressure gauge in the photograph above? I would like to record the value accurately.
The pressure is 1.05 bar
